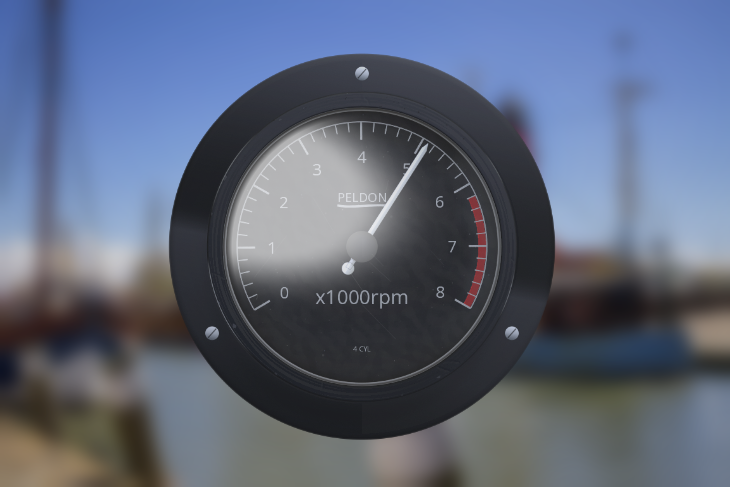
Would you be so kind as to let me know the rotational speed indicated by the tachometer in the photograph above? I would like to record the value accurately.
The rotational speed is 5100 rpm
